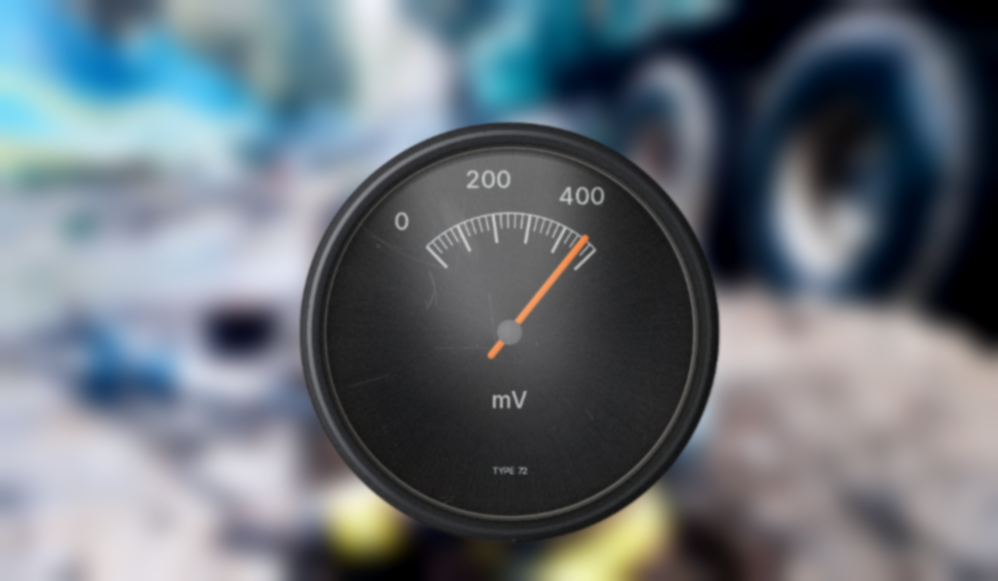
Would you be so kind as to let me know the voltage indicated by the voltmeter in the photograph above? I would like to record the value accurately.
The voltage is 460 mV
